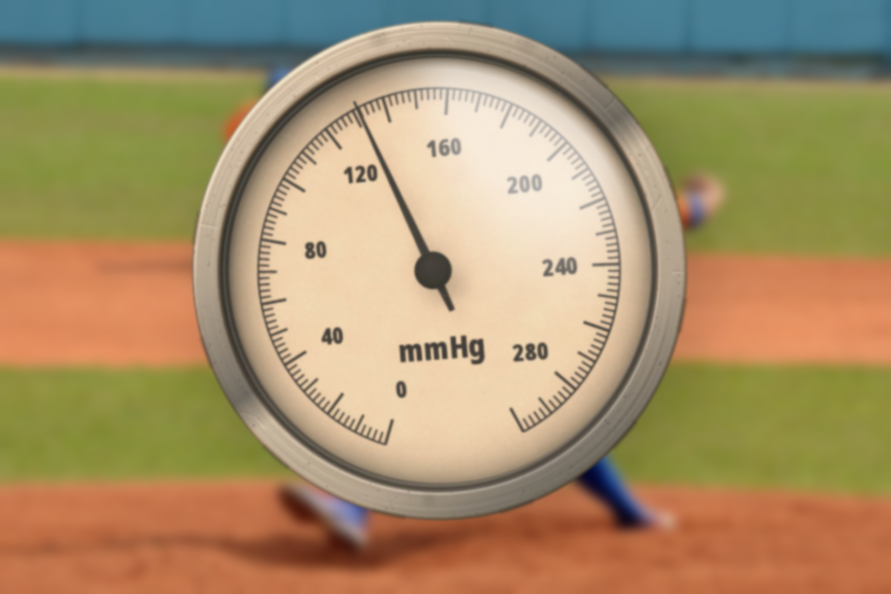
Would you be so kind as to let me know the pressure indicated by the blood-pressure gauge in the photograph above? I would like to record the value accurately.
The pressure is 132 mmHg
